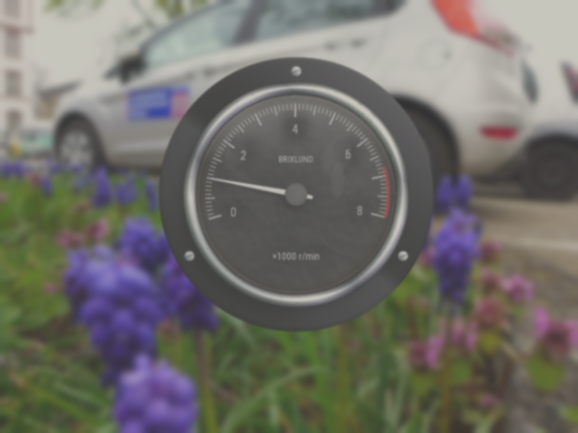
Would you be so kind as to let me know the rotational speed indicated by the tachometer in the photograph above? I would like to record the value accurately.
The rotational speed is 1000 rpm
